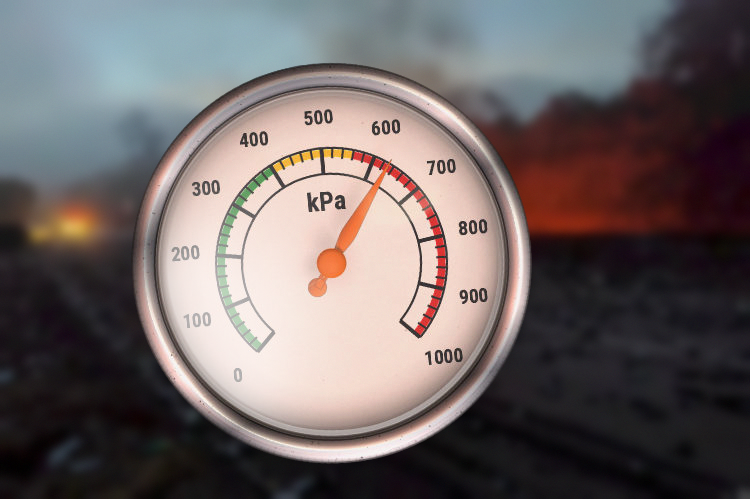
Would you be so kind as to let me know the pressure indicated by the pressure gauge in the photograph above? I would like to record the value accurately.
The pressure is 630 kPa
